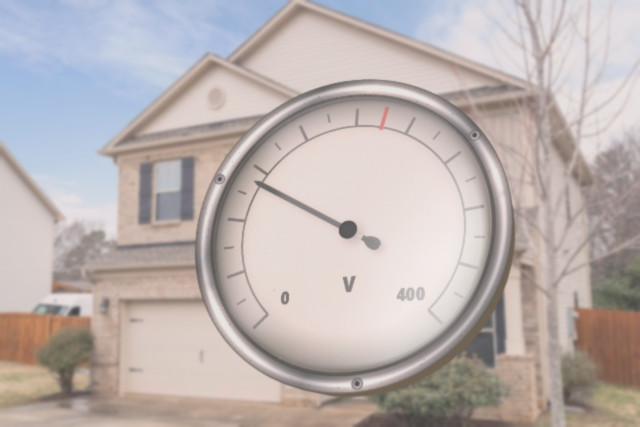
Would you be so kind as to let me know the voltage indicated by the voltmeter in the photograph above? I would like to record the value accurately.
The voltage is 110 V
